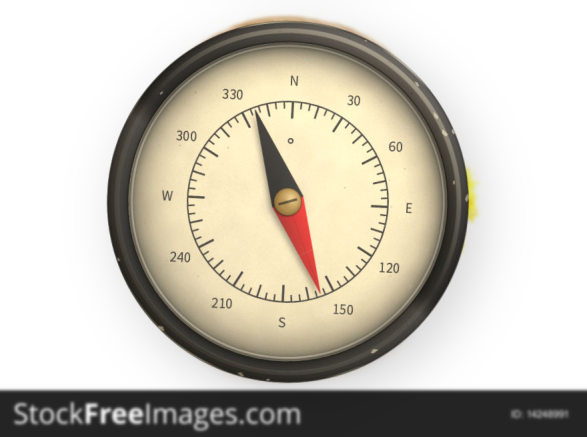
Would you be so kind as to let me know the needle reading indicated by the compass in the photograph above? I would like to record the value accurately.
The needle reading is 157.5 °
